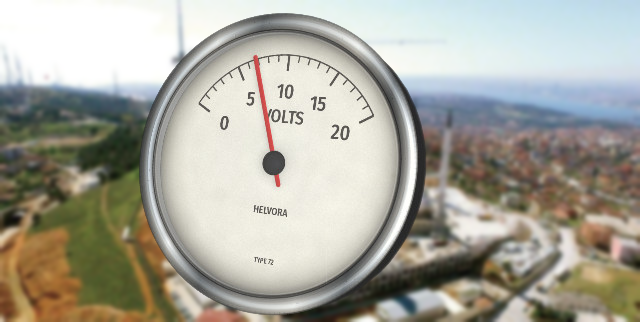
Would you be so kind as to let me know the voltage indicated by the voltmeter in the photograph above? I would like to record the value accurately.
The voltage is 7 V
